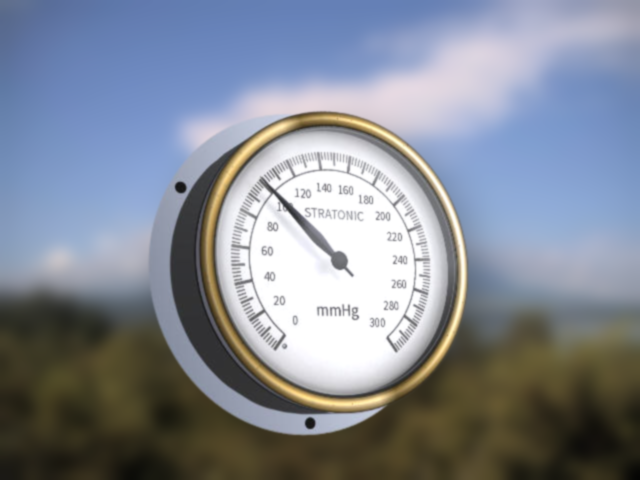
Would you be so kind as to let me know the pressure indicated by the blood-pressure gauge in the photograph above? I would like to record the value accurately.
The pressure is 100 mmHg
